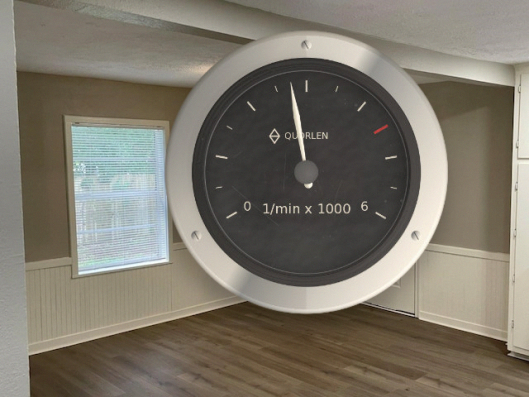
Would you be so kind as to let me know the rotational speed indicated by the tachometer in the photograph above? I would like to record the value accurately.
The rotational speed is 2750 rpm
